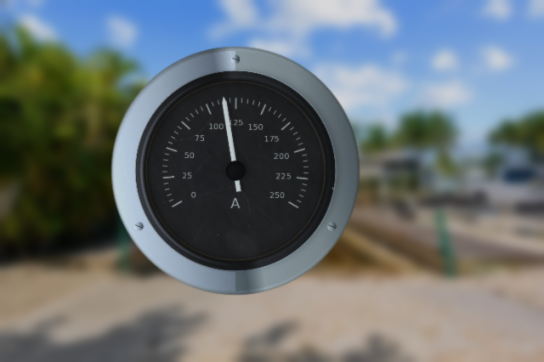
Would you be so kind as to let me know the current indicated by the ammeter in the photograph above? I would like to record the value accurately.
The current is 115 A
